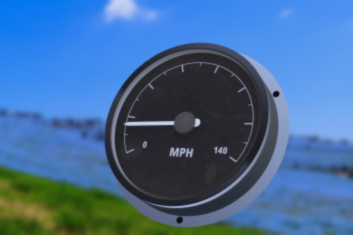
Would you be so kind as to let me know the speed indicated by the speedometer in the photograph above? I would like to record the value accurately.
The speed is 15 mph
